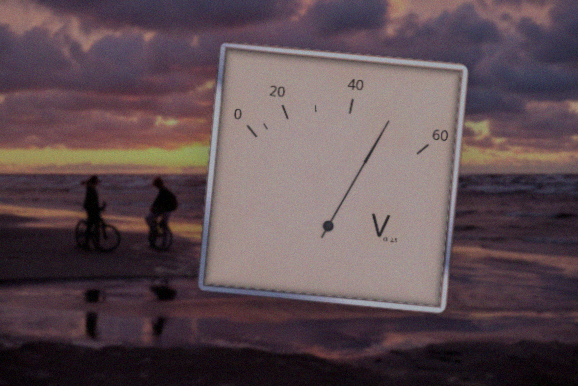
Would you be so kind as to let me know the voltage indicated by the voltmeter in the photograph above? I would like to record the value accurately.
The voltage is 50 V
